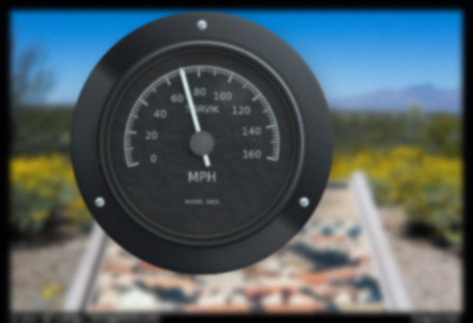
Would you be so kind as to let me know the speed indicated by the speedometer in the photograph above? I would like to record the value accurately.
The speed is 70 mph
